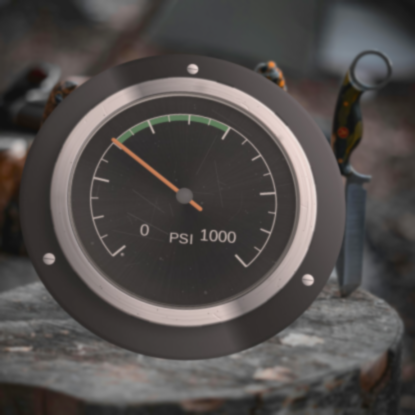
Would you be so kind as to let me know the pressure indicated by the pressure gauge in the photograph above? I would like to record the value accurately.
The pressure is 300 psi
